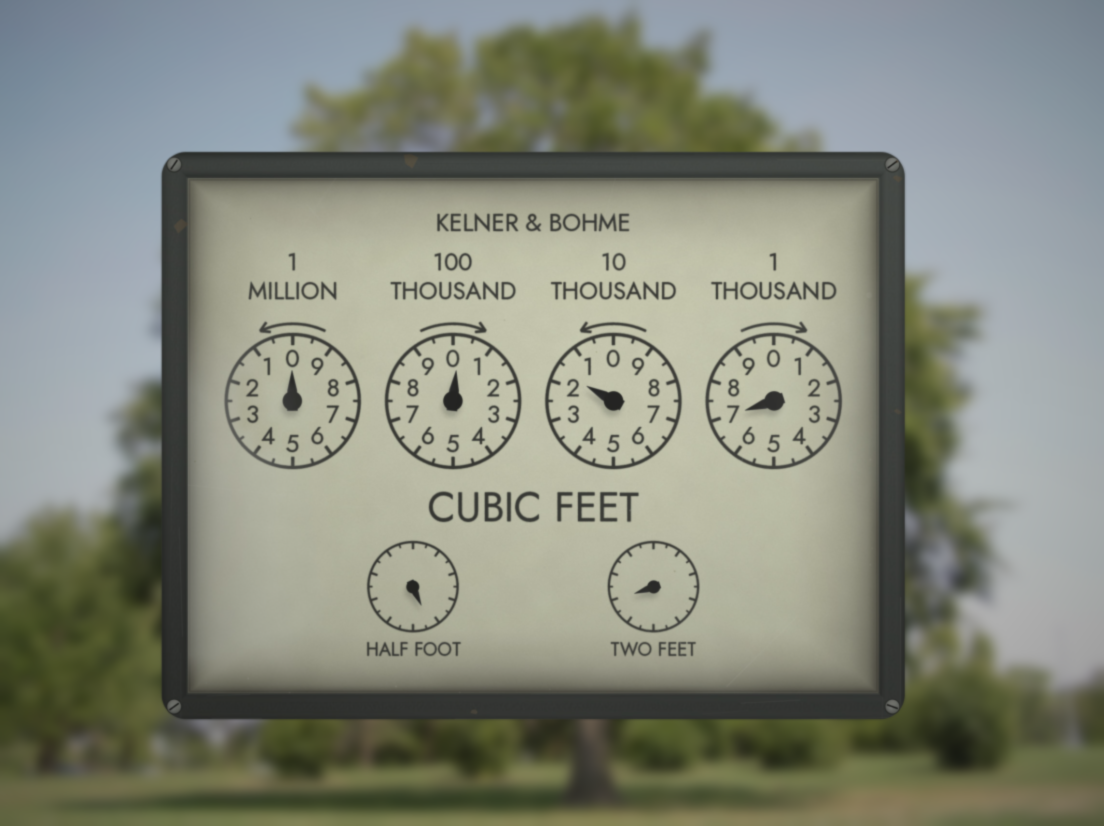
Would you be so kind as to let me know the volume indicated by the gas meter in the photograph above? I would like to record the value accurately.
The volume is 1700 ft³
